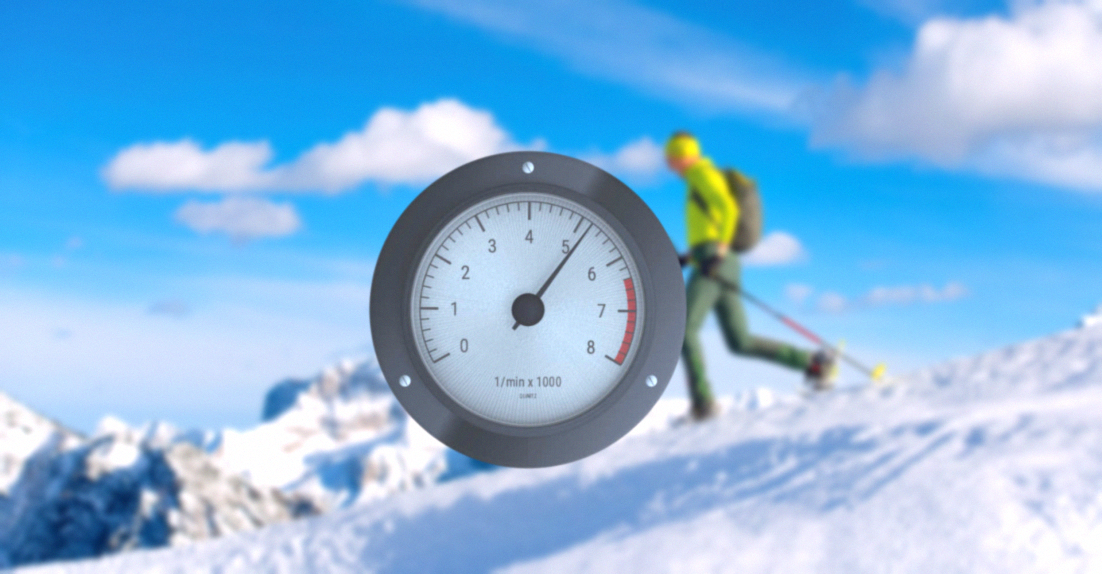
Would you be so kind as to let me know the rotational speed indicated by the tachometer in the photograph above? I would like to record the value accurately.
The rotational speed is 5200 rpm
